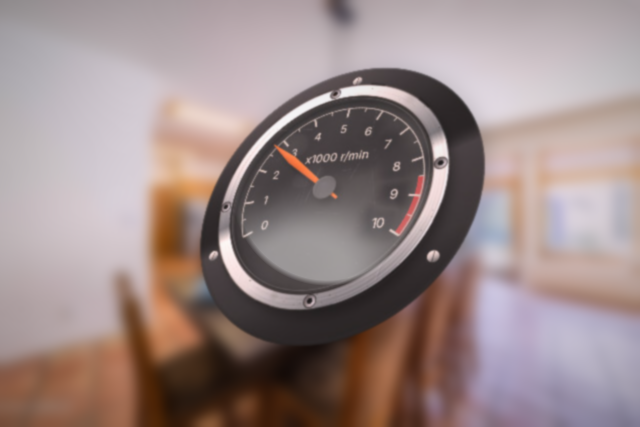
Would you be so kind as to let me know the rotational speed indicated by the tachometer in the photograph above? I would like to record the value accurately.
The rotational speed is 2750 rpm
